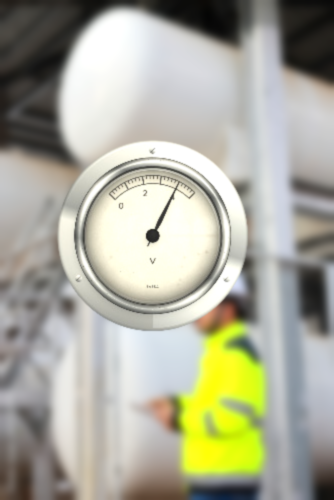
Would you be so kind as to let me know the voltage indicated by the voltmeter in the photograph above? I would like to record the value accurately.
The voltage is 4 V
